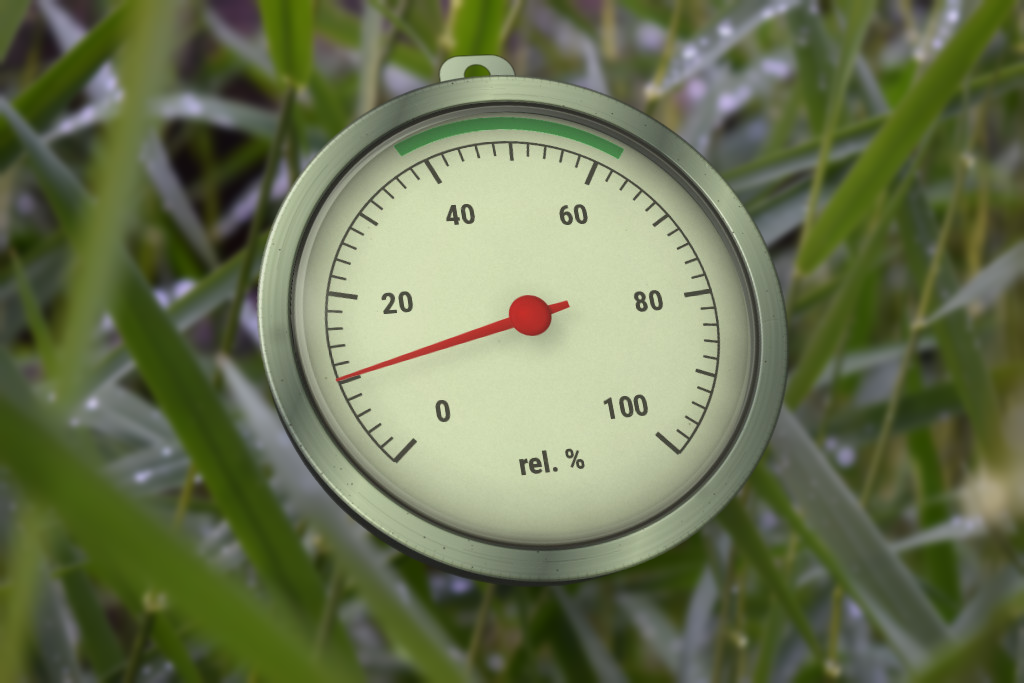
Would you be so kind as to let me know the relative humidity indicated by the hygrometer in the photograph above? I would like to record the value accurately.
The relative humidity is 10 %
